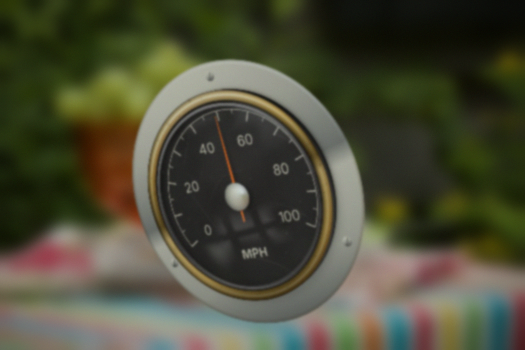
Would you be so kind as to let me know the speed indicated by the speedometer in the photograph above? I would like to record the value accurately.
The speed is 50 mph
